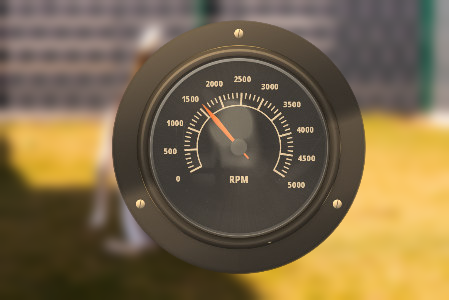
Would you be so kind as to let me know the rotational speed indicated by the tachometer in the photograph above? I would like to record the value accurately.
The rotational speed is 1600 rpm
